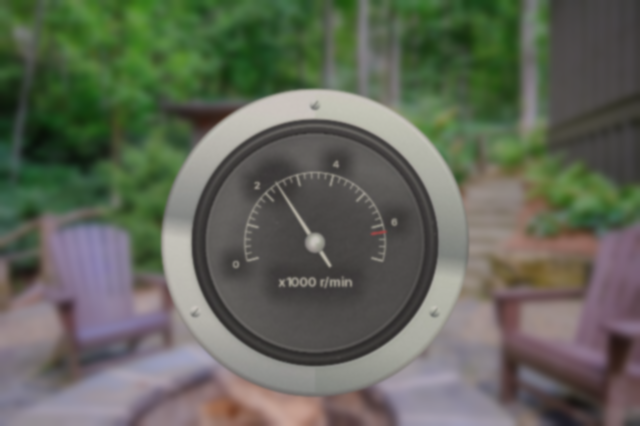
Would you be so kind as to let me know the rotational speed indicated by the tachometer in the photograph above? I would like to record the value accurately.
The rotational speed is 2400 rpm
